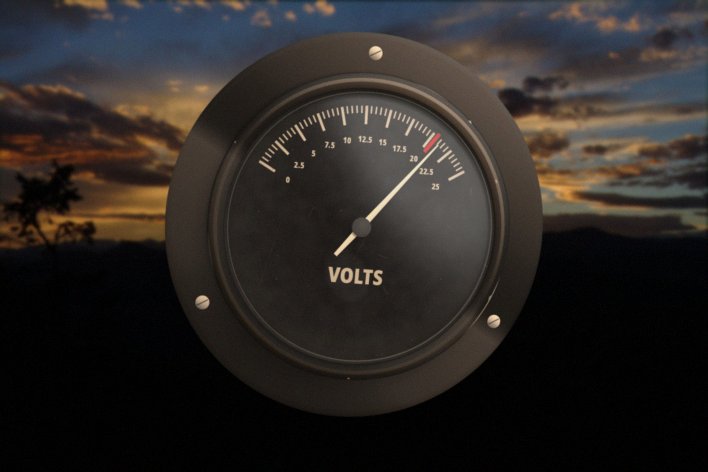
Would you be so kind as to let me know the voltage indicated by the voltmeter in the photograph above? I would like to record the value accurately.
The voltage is 21 V
